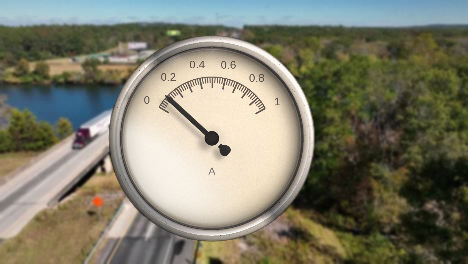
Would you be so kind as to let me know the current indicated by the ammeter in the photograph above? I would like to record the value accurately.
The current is 0.1 A
